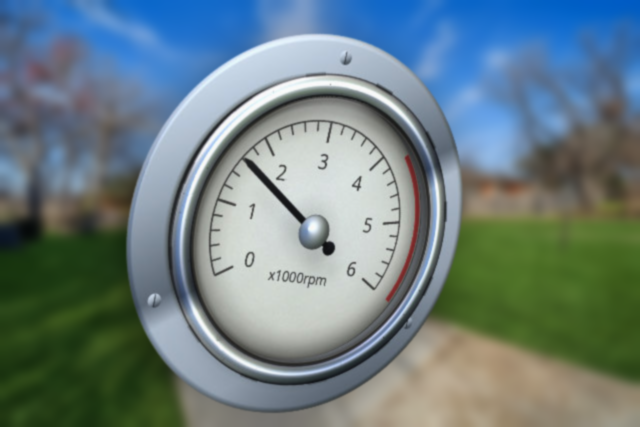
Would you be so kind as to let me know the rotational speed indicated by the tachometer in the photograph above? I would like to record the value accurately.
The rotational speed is 1600 rpm
